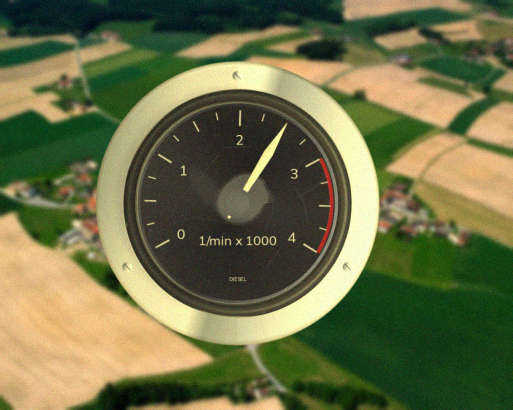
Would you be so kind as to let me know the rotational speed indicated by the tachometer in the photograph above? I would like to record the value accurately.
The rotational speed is 2500 rpm
